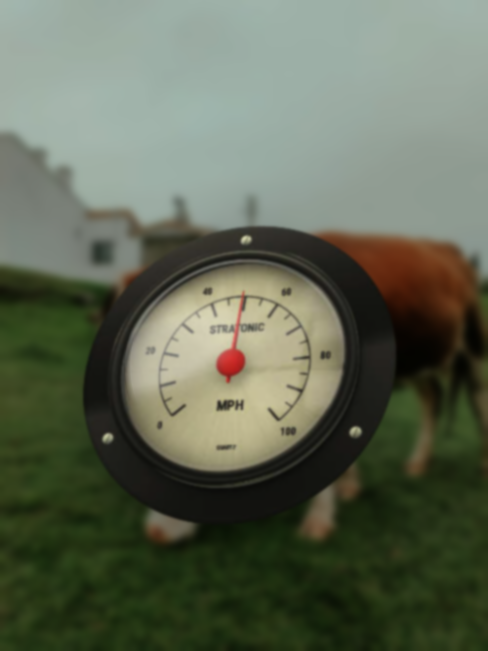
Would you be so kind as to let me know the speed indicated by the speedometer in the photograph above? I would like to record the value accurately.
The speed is 50 mph
